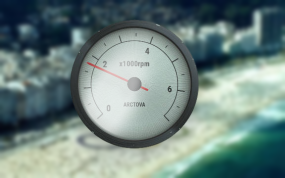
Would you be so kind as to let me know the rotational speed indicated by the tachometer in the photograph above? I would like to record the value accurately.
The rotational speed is 1750 rpm
